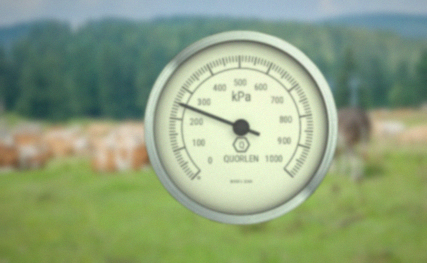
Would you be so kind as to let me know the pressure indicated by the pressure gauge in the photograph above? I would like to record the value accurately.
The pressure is 250 kPa
